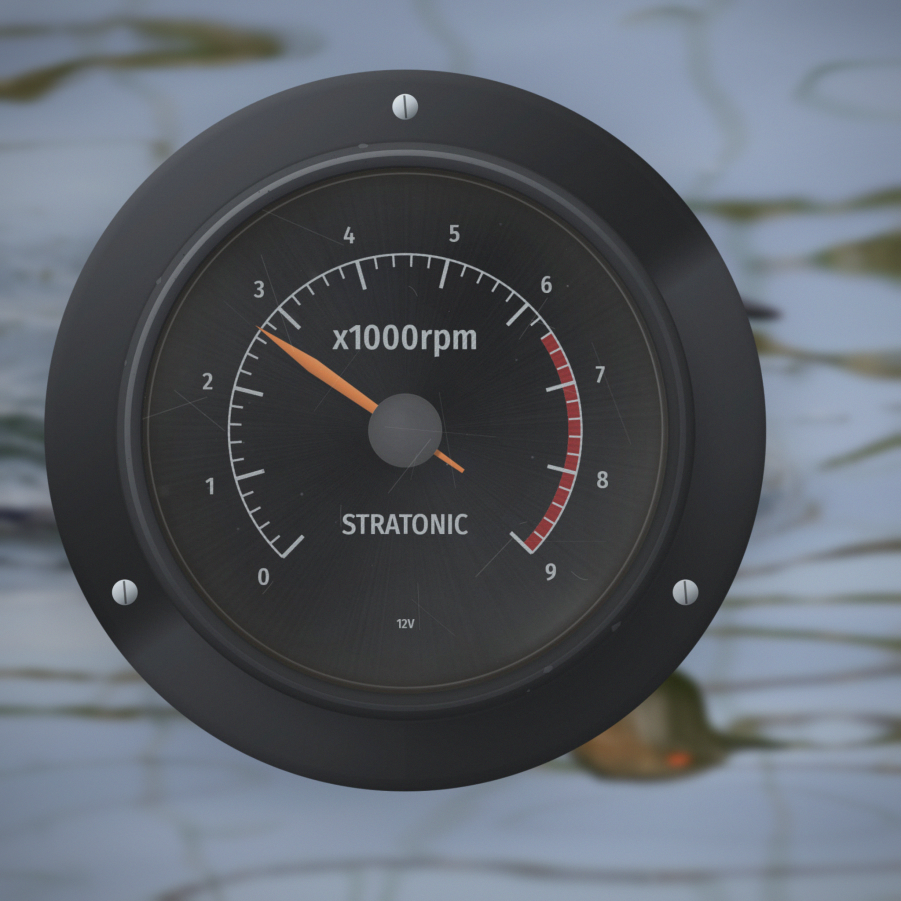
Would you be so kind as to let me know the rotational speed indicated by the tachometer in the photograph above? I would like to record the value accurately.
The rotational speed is 2700 rpm
